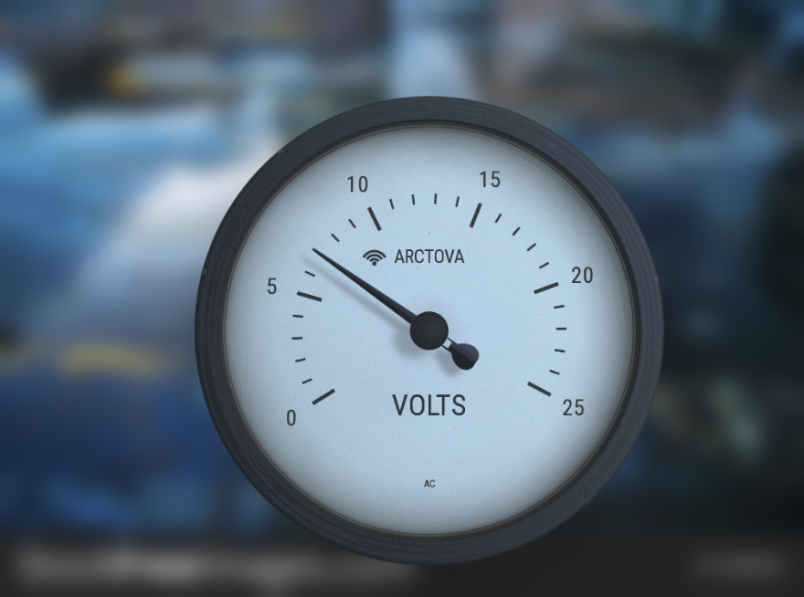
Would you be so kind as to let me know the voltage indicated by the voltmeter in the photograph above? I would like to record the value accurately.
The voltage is 7 V
